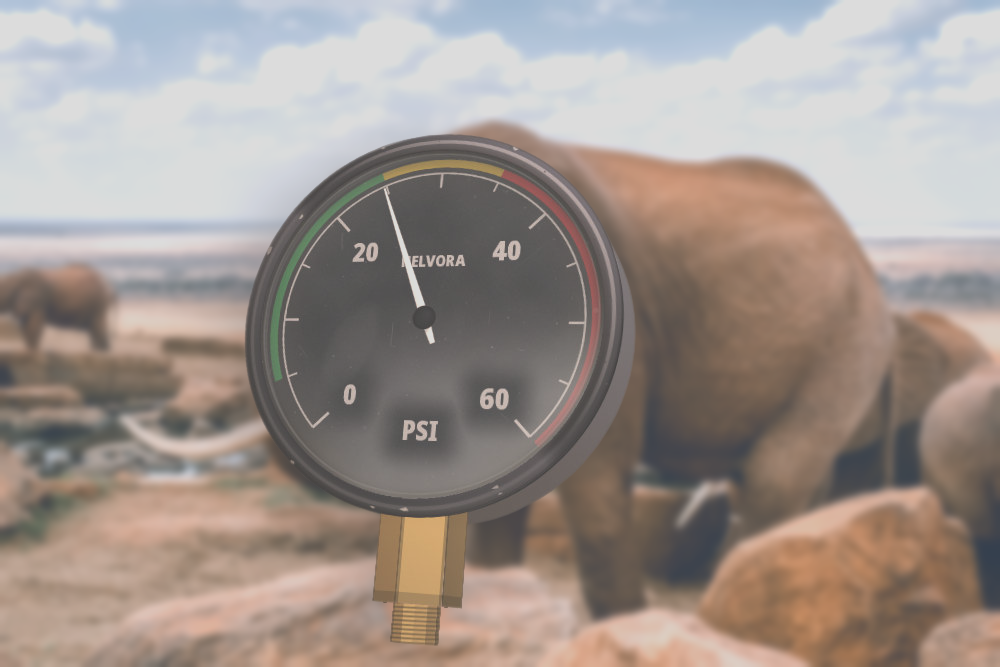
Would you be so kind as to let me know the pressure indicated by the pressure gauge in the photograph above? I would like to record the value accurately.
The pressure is 25 psi
